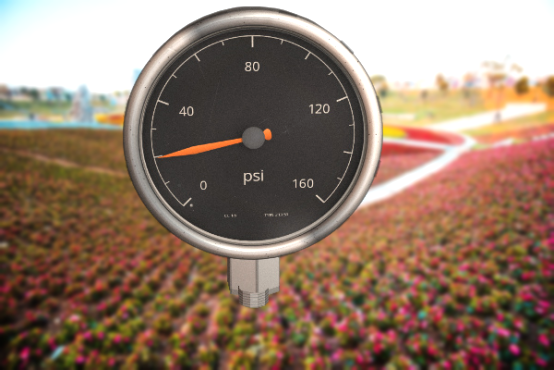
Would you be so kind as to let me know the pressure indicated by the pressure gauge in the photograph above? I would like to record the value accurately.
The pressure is 20 psi
